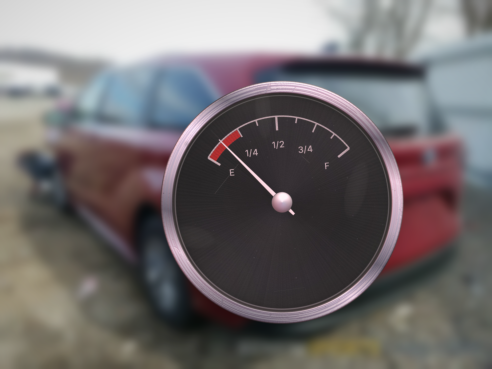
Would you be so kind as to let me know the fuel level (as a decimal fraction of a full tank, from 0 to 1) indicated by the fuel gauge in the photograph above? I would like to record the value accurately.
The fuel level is 0.125
